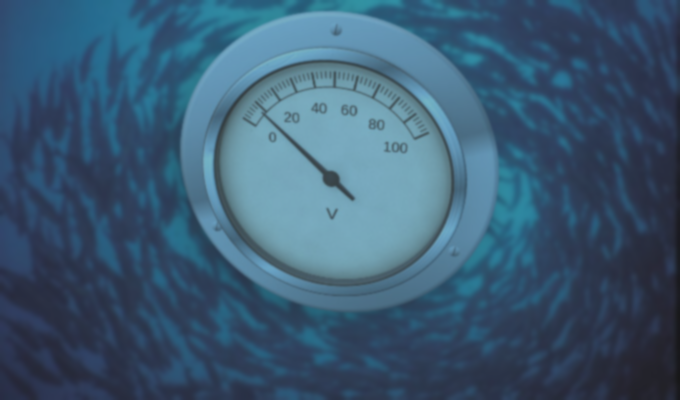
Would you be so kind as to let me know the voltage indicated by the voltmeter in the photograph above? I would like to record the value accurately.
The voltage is 10 V
